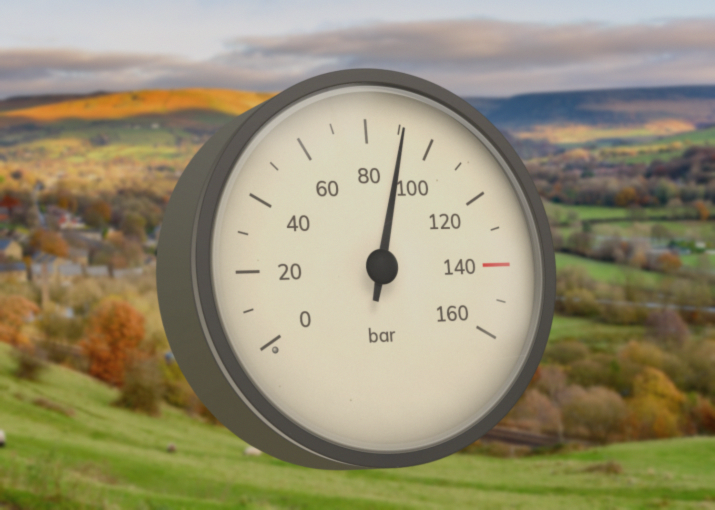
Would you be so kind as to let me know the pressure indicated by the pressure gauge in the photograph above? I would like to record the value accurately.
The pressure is 90 bar
